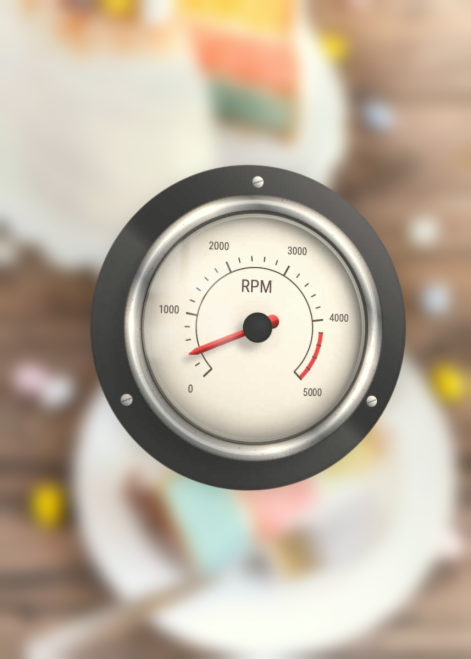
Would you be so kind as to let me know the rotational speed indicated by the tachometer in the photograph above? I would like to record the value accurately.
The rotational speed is 400 rpm
